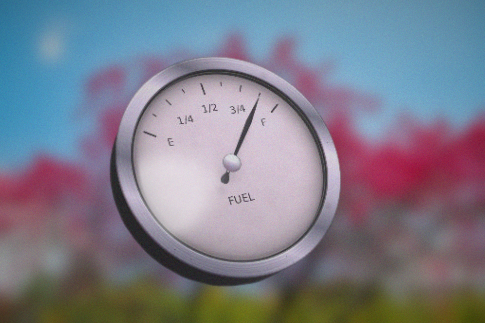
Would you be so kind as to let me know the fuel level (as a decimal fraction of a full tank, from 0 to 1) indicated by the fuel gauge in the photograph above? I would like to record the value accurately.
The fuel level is 0.875
